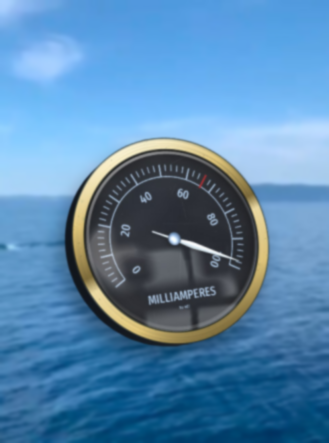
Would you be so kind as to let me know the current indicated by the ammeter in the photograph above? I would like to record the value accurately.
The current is 98 mA
